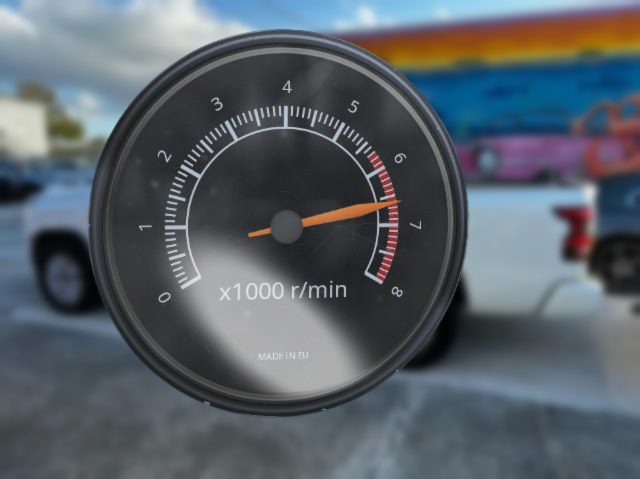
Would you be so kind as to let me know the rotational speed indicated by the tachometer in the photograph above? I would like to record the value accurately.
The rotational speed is 6600 rpm
